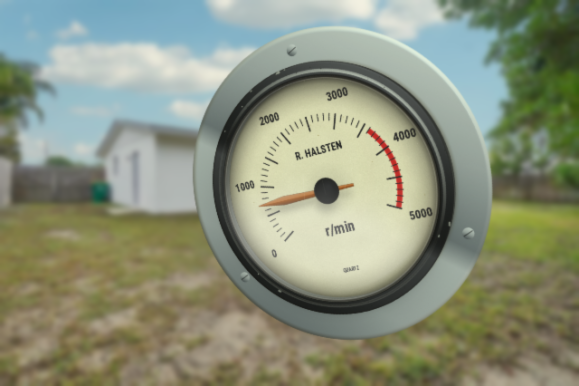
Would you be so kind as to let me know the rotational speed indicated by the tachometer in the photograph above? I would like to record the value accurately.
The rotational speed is 700 rpm
